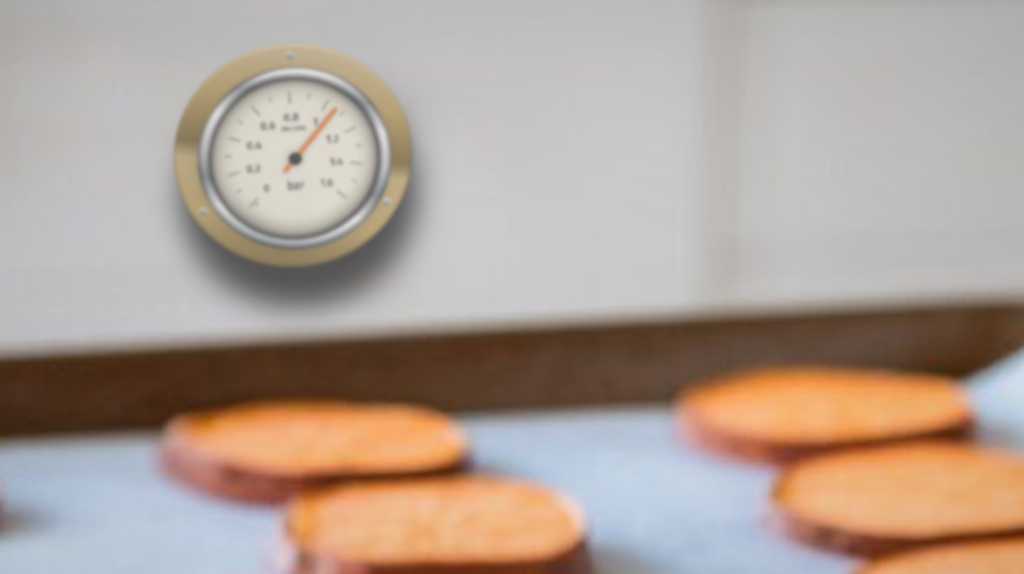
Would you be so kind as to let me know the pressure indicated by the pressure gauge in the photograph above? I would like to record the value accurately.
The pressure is 1.05 bar
